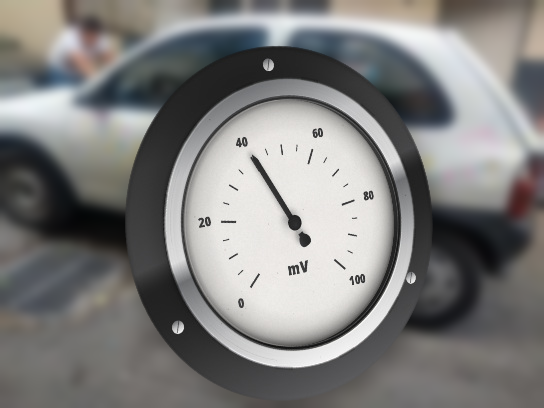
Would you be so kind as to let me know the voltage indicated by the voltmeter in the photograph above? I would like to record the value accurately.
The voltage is 40 mV
